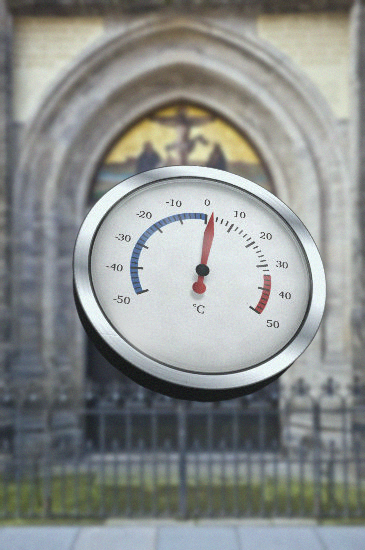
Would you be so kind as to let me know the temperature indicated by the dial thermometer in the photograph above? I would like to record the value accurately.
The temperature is 2 °C
